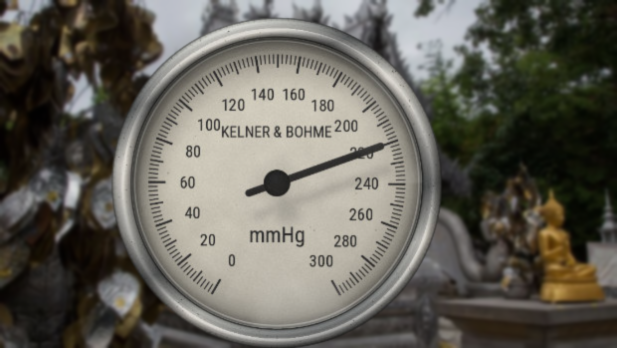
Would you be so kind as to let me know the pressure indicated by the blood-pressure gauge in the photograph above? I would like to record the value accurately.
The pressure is 220 mmHg
